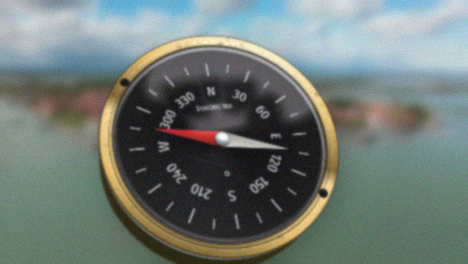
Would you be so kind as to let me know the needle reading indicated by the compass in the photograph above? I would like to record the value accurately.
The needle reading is 285 °
